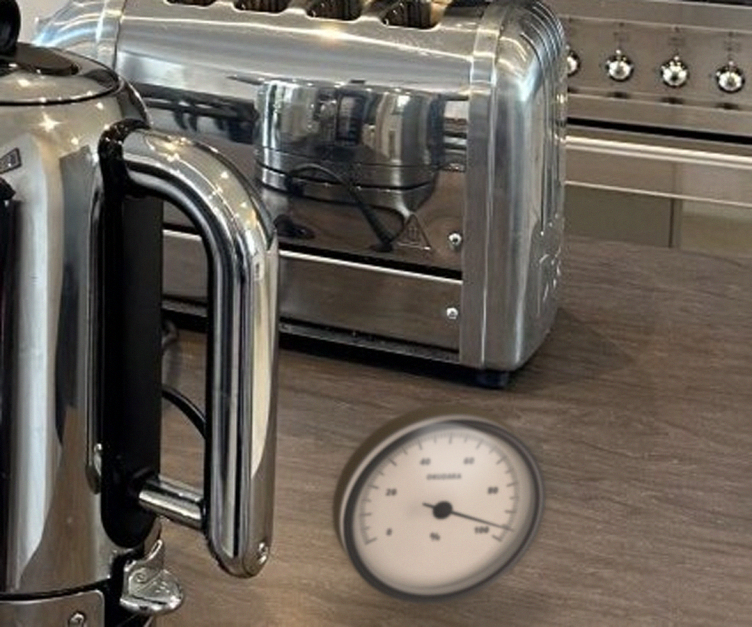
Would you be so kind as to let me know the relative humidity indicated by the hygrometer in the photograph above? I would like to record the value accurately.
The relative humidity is 95 %
